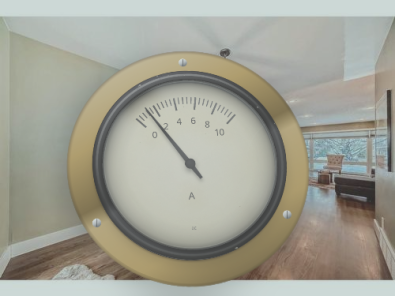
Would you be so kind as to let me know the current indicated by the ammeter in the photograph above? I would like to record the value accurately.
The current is 1.2 A
